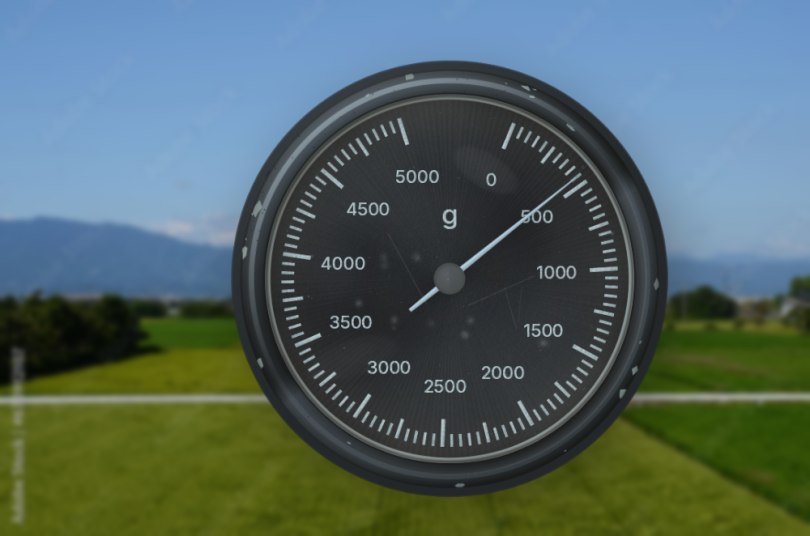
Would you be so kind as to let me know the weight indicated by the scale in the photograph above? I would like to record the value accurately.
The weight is 450 g
